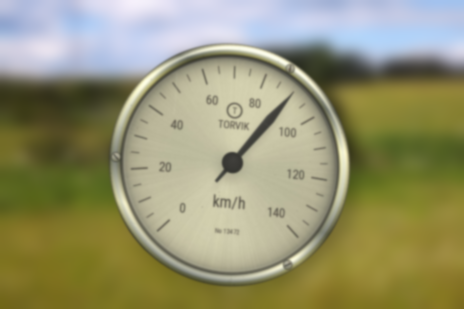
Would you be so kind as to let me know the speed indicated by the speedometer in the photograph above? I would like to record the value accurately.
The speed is 90 km/h
